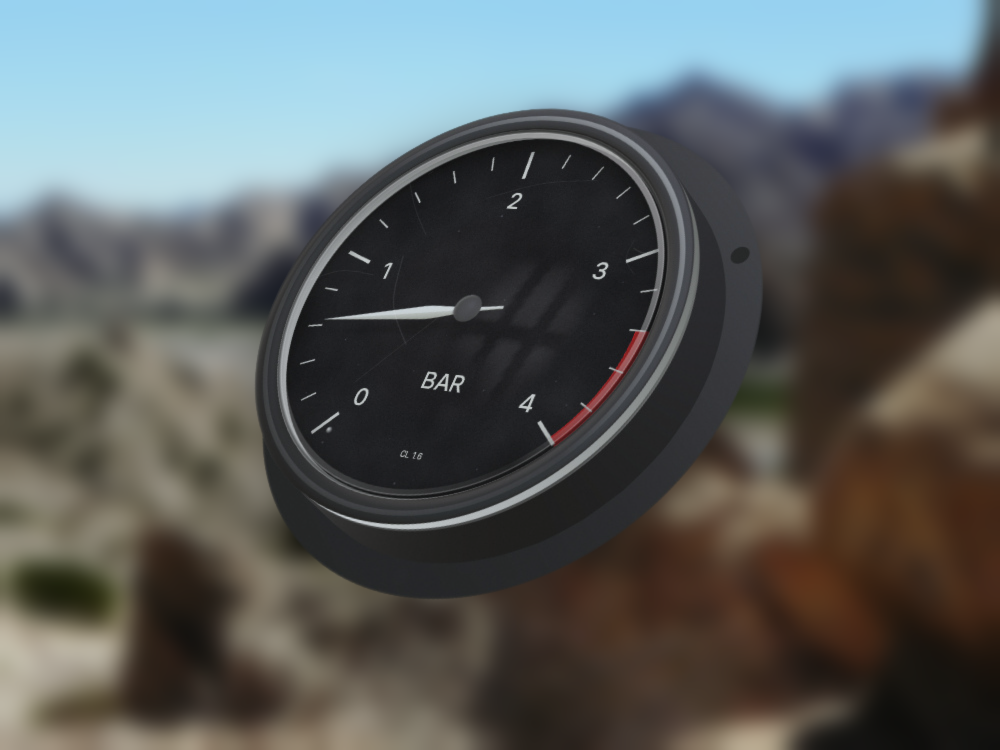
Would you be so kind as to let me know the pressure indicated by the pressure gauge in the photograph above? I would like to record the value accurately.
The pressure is 0.6 bar
